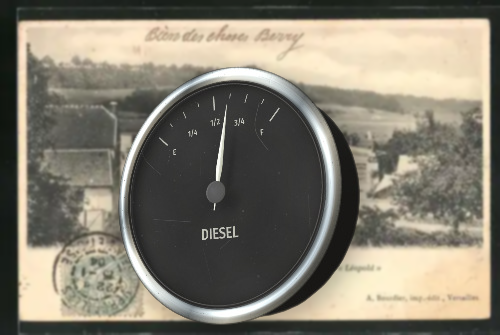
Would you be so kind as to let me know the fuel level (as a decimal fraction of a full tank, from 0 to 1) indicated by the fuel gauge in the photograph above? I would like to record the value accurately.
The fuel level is 0.625
